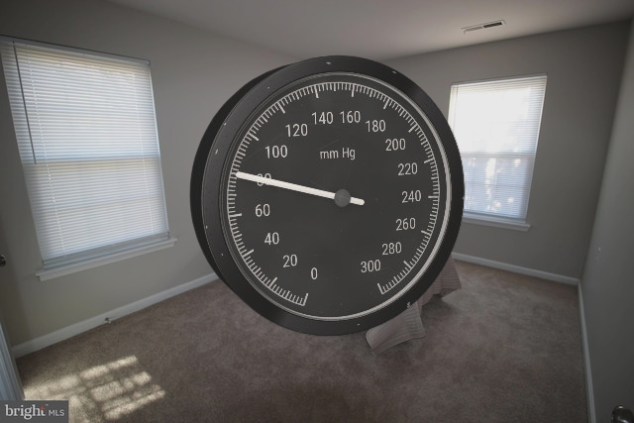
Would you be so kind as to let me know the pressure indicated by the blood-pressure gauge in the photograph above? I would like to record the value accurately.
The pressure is 80 mmHg
